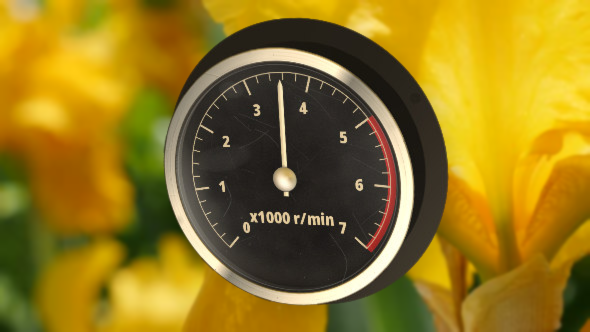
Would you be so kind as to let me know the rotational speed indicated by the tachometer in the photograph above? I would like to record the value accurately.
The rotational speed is 3600 rpm
